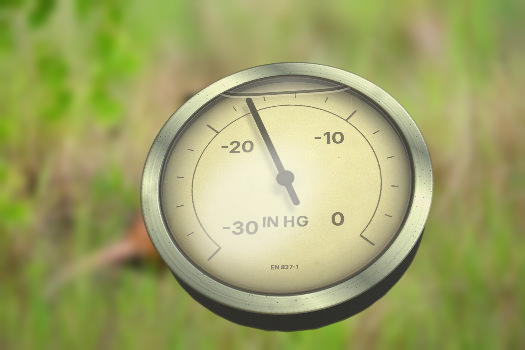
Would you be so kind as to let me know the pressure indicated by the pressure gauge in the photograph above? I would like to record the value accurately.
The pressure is -17 inHg
